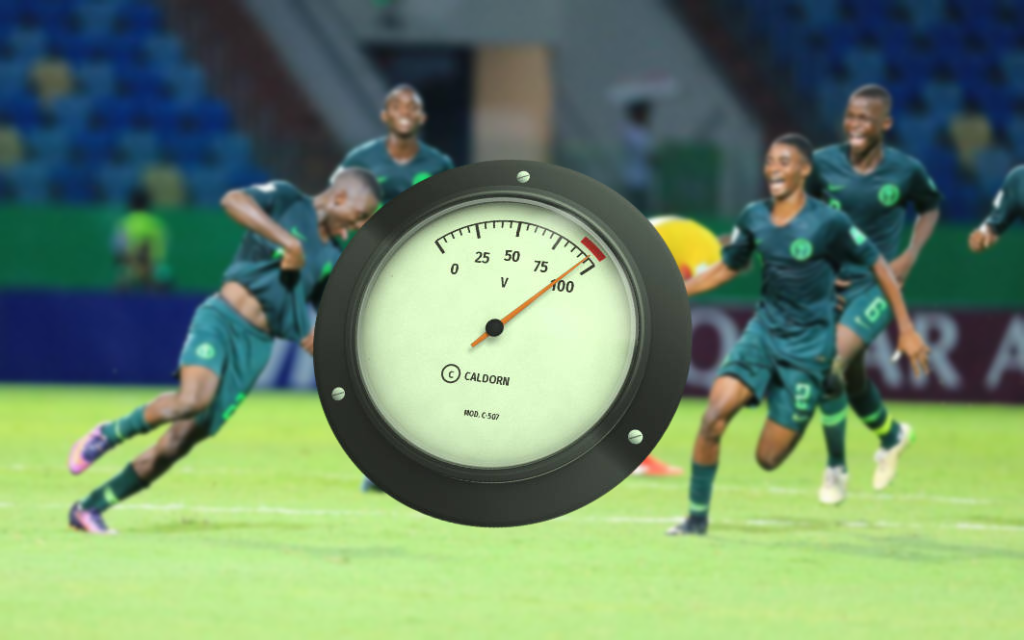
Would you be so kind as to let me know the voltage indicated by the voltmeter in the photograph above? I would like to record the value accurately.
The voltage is 95 V
